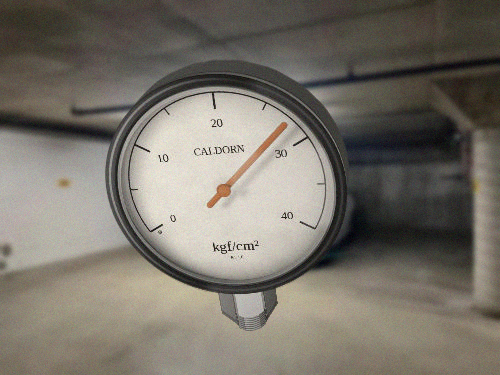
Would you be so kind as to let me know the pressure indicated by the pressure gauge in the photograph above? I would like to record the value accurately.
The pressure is 27.5 kg/cm²
